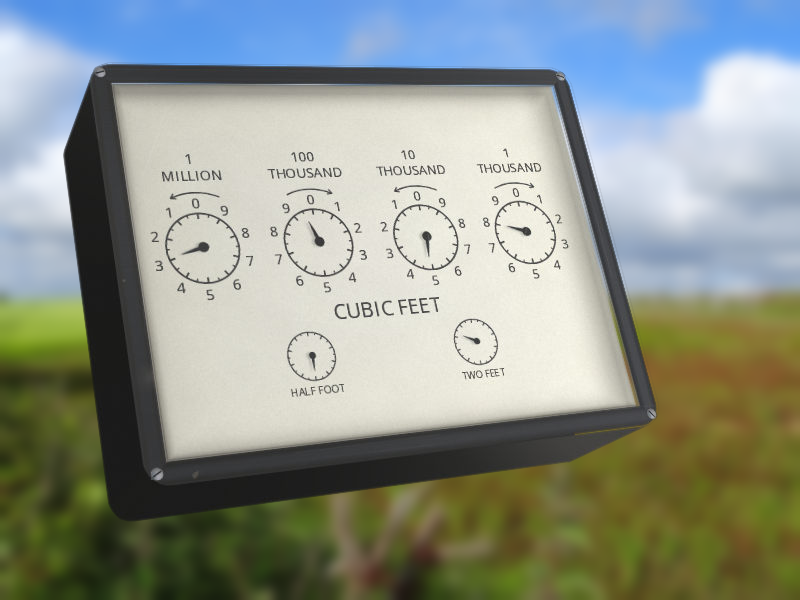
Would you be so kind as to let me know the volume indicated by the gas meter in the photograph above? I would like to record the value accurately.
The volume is 294800 ft³
